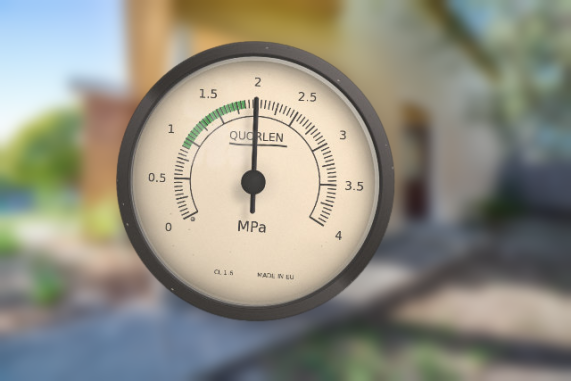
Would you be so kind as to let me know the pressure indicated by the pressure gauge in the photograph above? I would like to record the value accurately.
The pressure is 2 MPa
